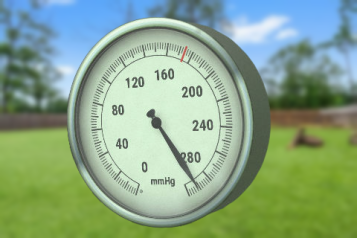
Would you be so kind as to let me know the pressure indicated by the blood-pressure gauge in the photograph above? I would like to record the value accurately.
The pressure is 290 mmHg
